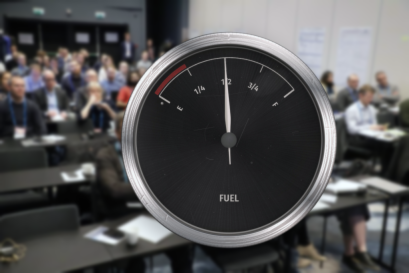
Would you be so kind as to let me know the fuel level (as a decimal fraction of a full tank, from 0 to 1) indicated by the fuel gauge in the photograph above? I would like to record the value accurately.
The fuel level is 0.5
